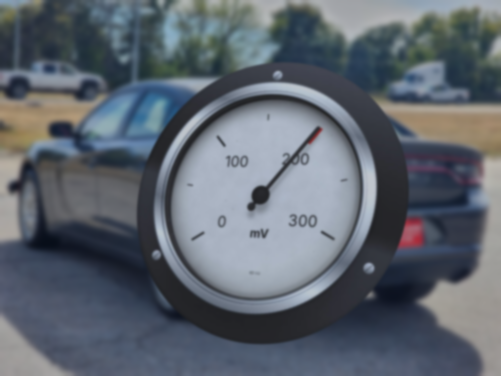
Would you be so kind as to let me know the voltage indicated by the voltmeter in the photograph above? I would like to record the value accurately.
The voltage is 200 mV
